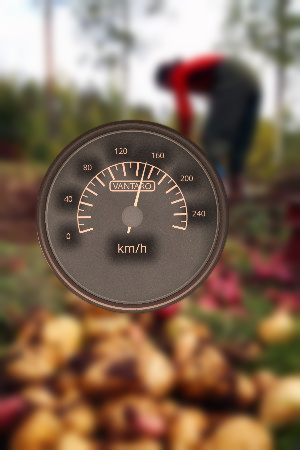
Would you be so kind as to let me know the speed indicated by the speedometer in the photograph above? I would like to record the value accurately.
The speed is 150 km/h
